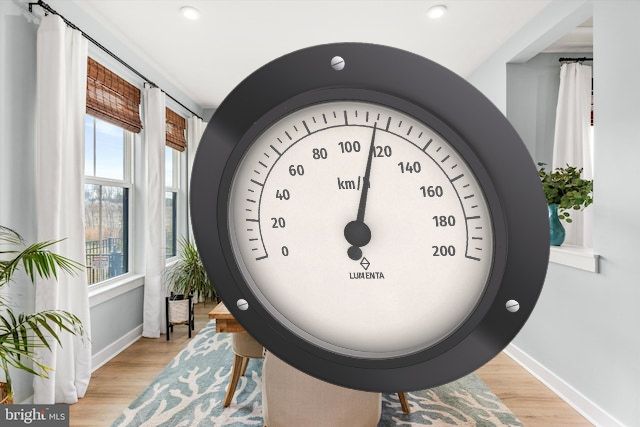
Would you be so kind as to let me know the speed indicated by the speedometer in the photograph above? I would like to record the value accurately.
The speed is 115 km/h
